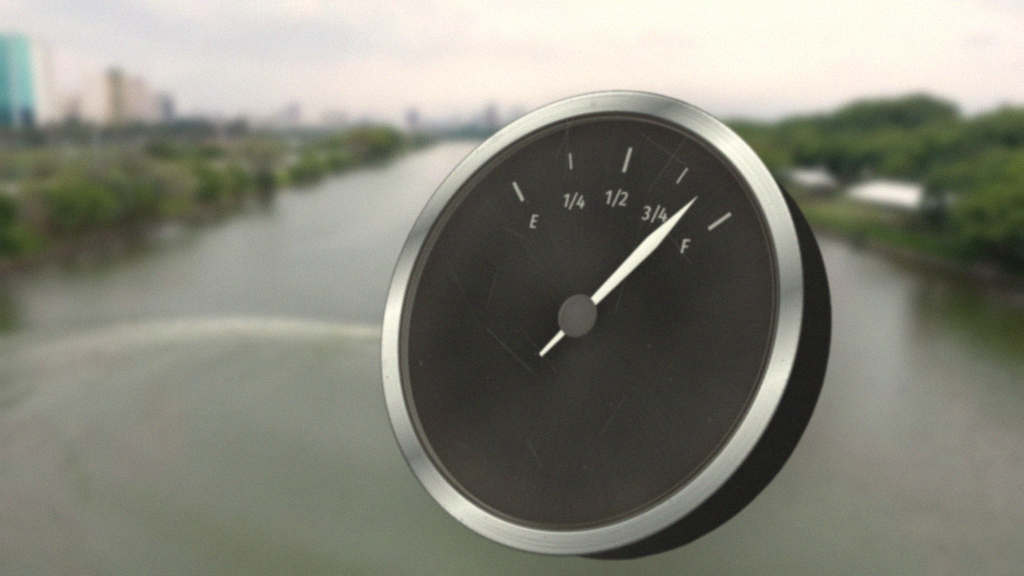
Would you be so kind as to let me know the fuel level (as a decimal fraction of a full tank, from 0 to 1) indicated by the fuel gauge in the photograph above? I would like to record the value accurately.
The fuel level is 0.875
